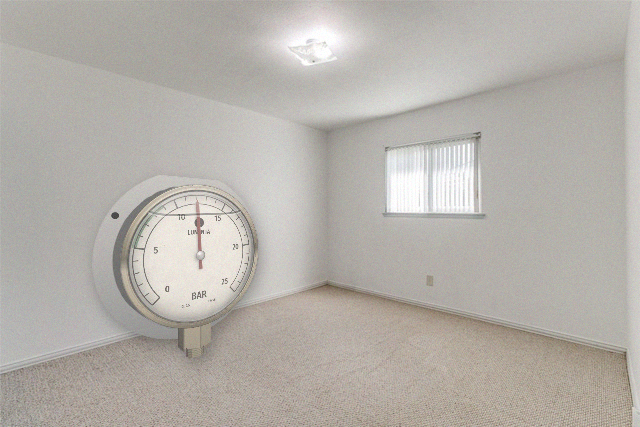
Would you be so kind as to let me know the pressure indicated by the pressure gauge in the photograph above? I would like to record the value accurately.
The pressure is 12 bar
